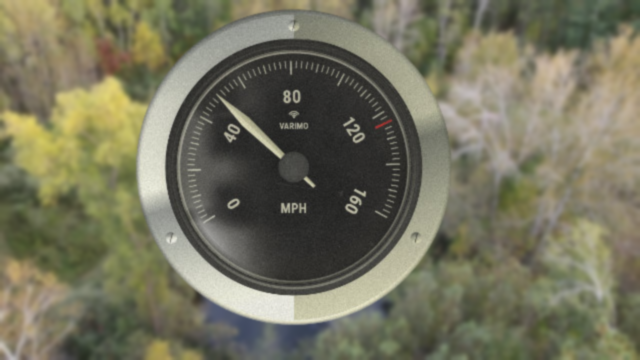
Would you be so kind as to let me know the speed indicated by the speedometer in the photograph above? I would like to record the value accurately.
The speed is 50 mph
